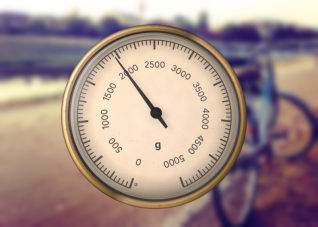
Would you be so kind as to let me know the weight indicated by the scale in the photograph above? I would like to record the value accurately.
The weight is 1950 g
